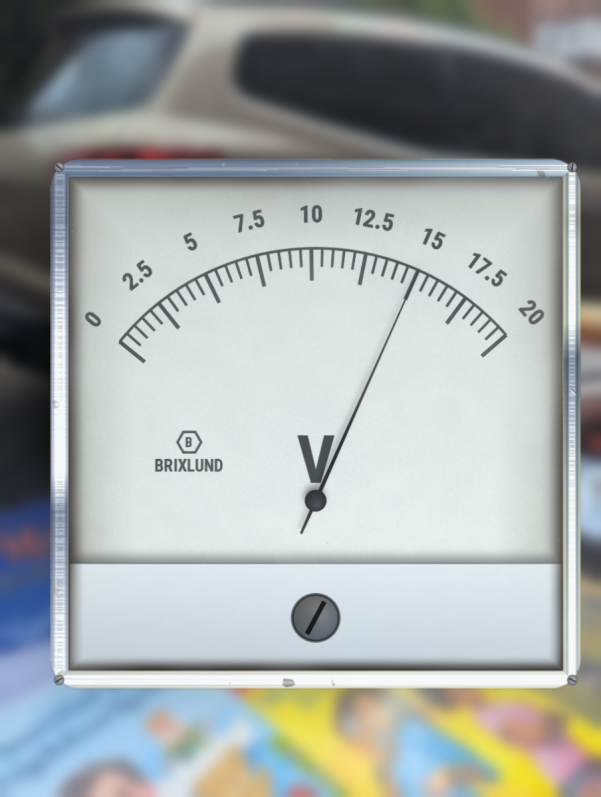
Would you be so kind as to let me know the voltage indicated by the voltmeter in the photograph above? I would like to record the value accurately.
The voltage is 15 V
